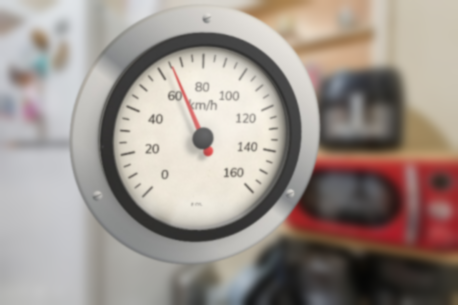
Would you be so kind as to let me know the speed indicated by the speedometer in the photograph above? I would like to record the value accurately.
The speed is 65 km/h
